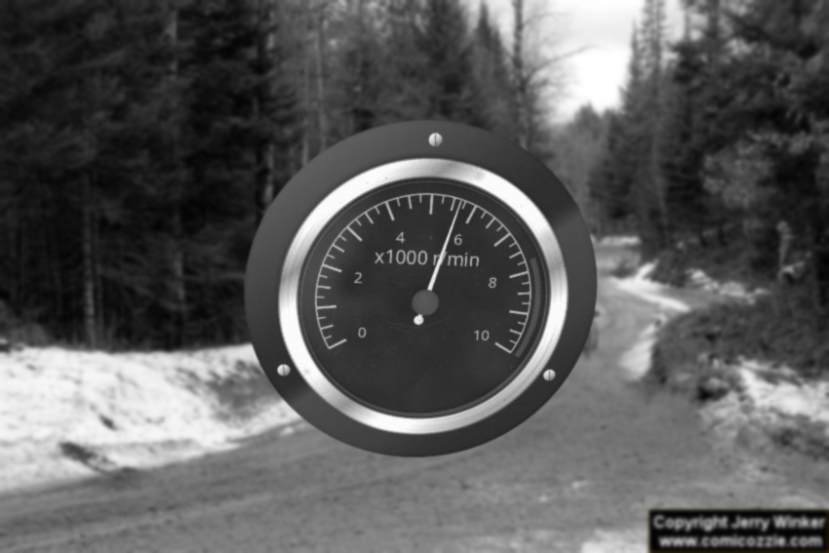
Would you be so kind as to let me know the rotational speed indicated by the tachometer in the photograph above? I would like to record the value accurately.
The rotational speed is 5625 rpm
